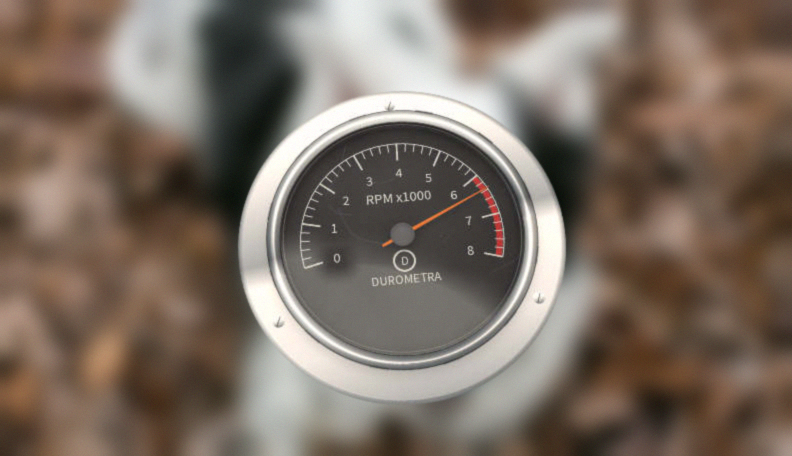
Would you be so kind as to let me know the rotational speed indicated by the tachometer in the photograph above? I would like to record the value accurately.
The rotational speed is 6400 rpm
